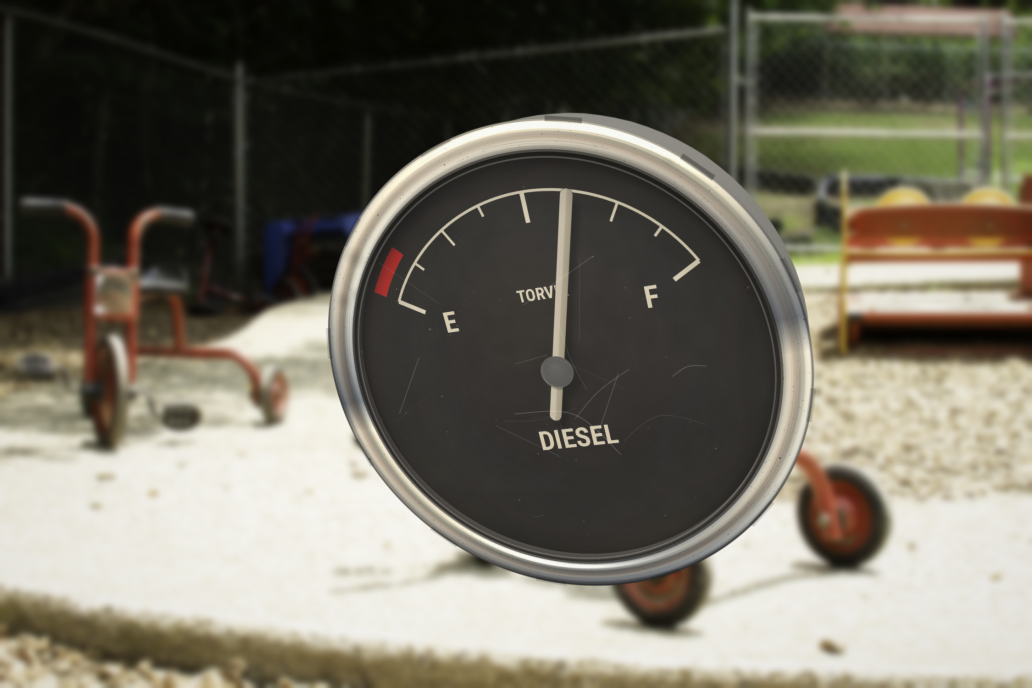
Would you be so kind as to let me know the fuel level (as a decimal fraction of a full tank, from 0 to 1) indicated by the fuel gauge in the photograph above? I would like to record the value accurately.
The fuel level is 0.625
